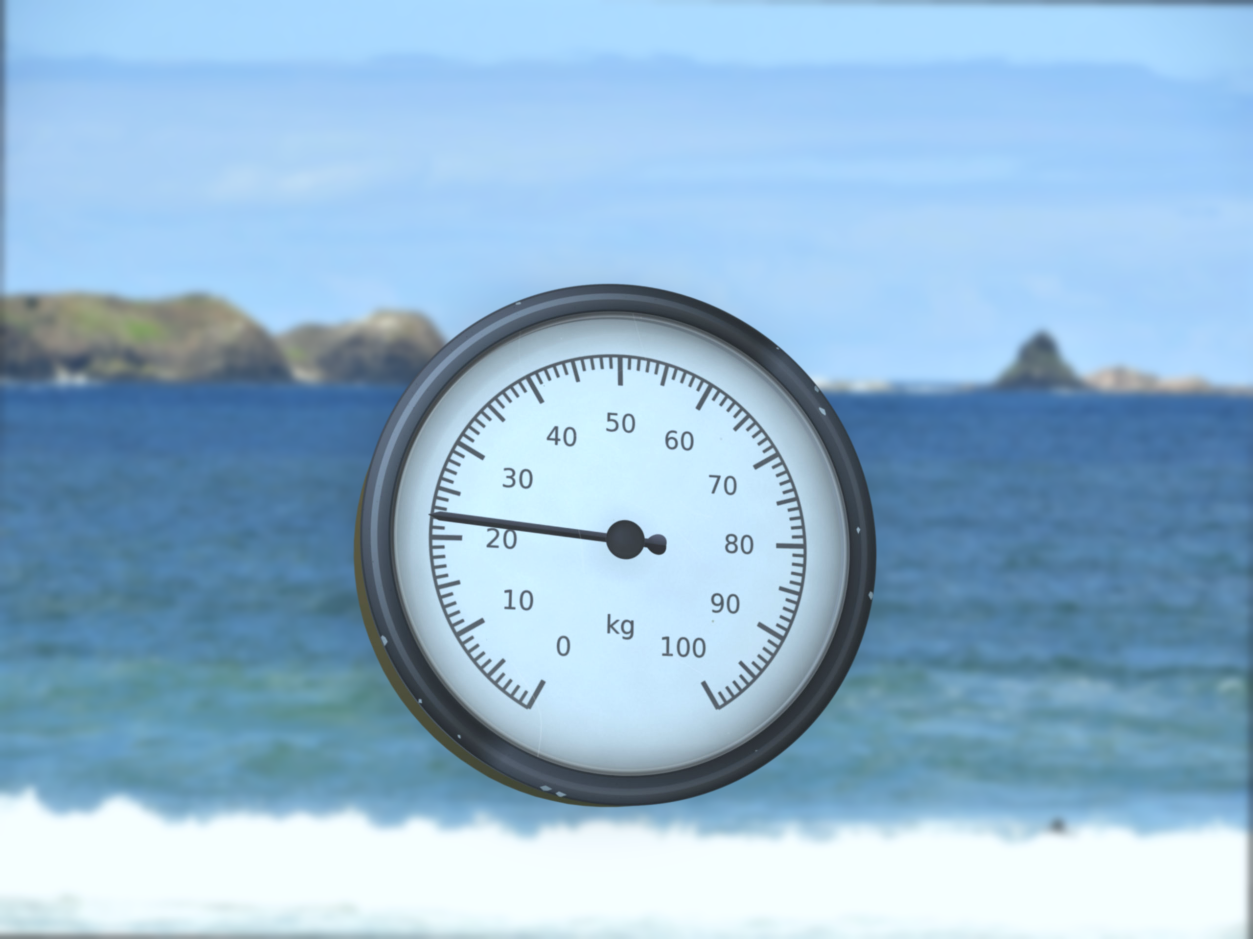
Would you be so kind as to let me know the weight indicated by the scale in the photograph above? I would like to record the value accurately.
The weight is 22 kg
